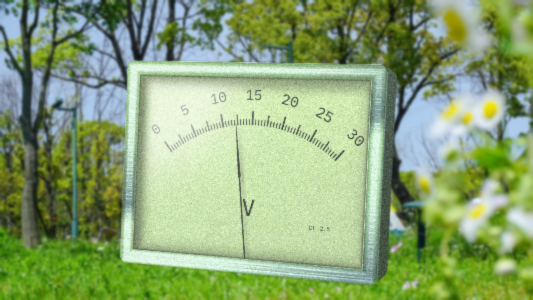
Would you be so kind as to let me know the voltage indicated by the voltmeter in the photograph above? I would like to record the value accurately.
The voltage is 12.5 V
